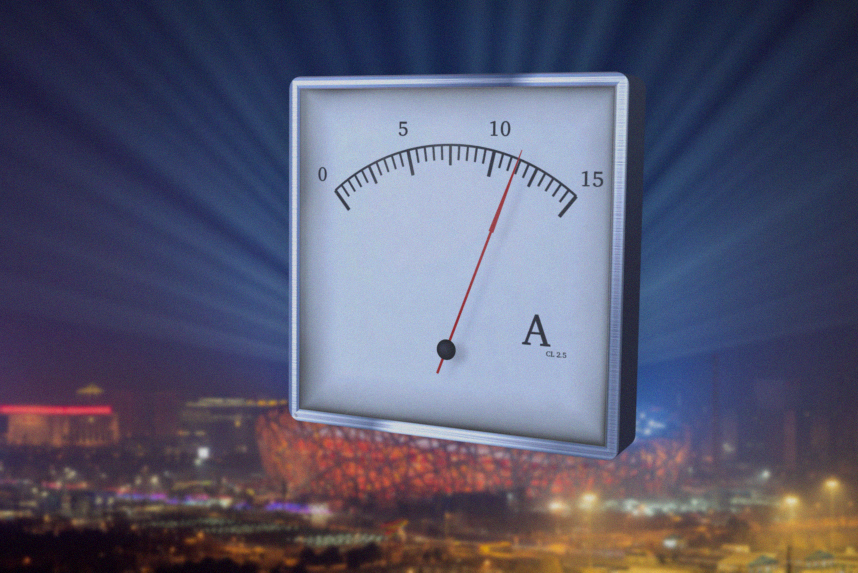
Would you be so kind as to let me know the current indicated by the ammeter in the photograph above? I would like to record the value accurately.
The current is 11.5 A
